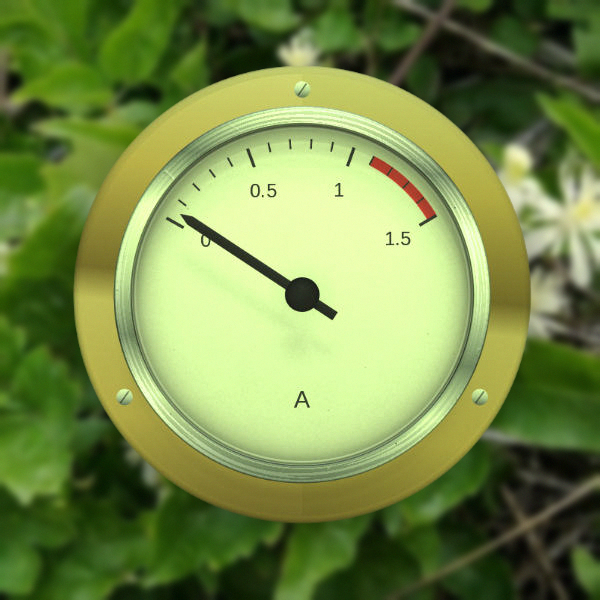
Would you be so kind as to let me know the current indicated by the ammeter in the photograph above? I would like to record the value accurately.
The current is 0.05 A
